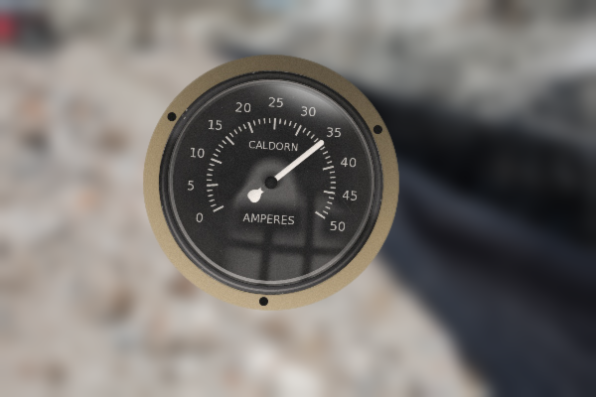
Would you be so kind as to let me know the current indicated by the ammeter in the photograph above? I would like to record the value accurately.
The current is 35 A
